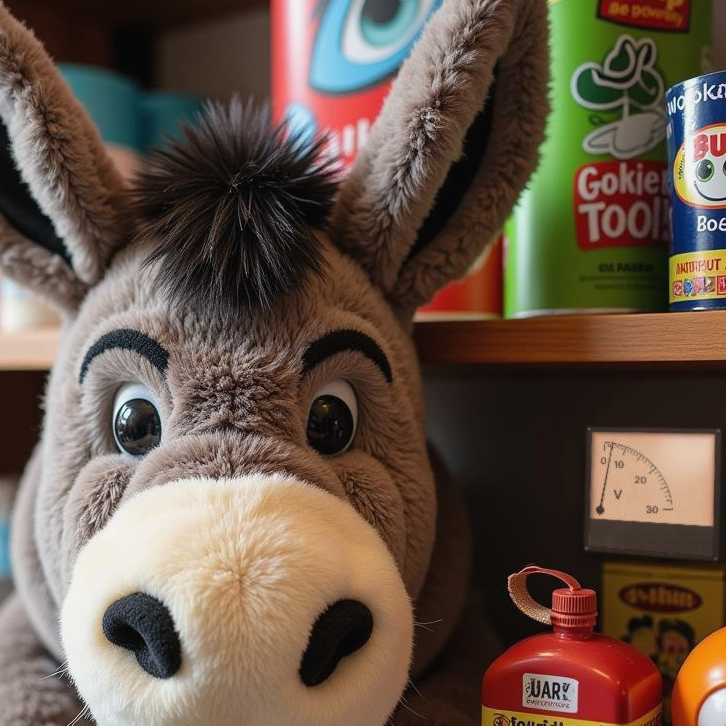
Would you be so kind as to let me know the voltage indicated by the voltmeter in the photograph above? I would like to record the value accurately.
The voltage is 5 V
